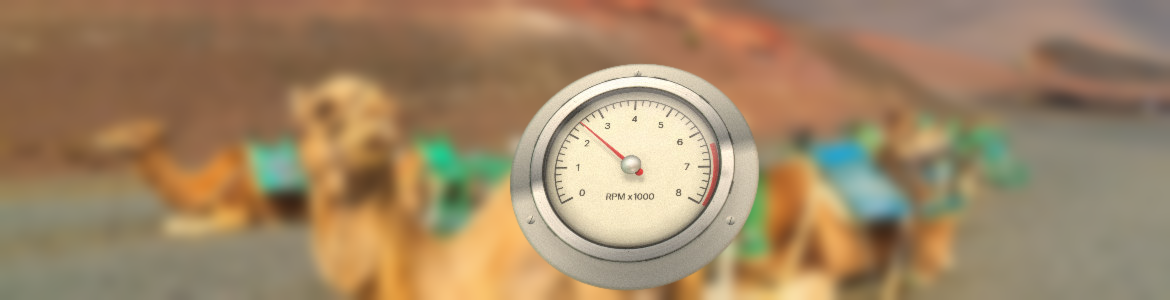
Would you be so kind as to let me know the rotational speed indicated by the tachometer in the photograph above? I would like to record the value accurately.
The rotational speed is 2400 rpm
